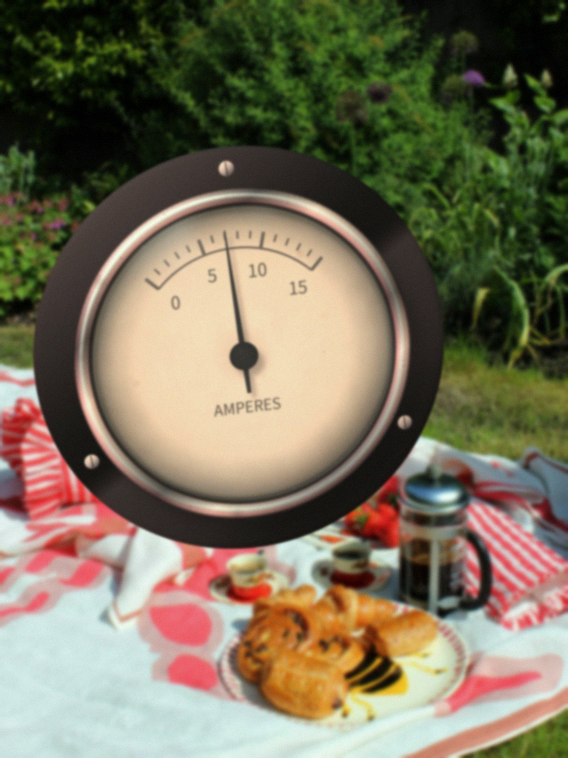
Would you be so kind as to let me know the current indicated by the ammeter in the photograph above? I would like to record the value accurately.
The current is 7 A
